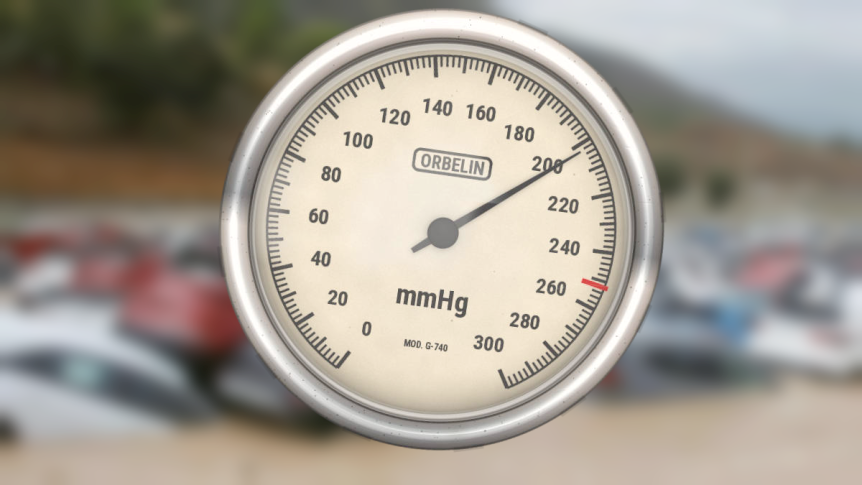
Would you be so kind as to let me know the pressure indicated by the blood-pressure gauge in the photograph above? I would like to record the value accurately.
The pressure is 202 mmHg
